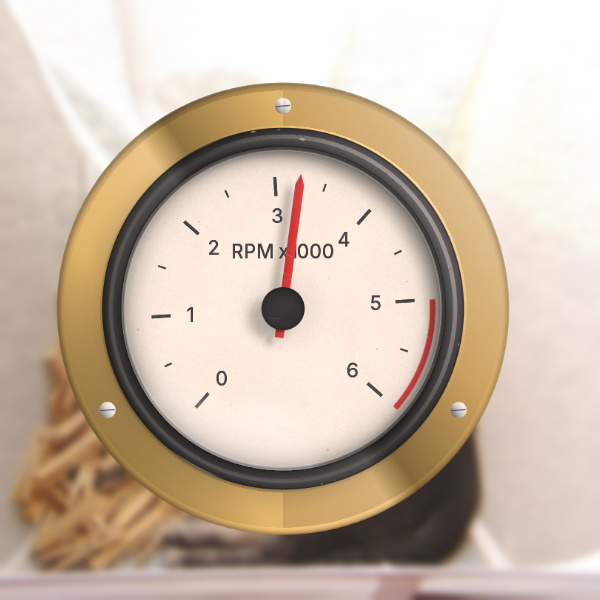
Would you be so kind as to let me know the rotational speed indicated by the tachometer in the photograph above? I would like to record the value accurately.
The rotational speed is 3250 rpm
